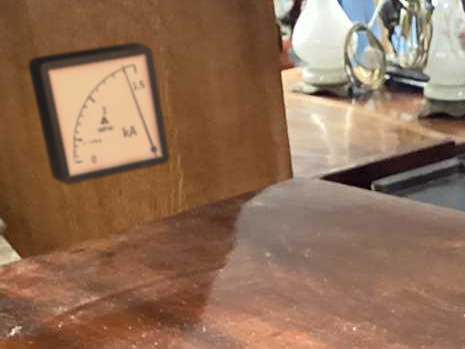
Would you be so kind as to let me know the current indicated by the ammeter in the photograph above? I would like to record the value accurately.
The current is 1.4 kA
